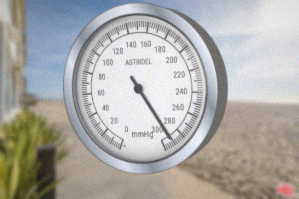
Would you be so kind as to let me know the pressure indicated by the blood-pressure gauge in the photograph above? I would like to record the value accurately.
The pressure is 290 mmHg
